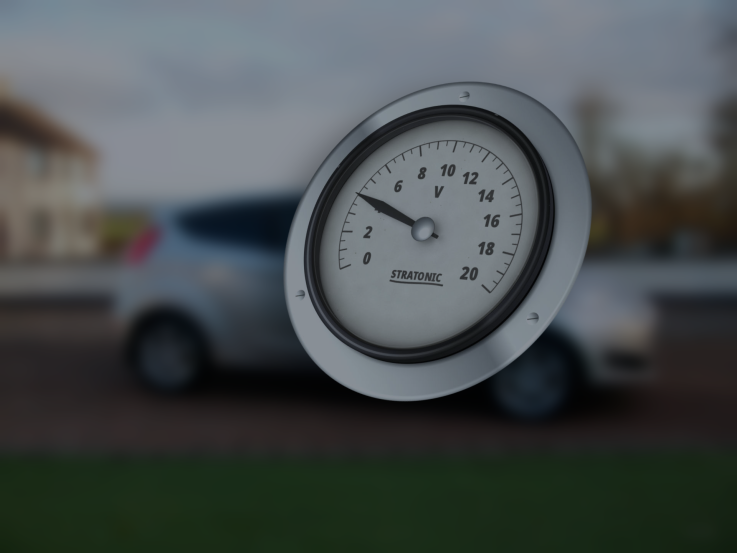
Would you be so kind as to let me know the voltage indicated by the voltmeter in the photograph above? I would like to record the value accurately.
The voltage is 4 V
